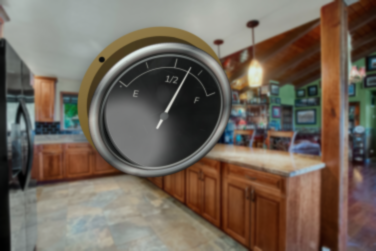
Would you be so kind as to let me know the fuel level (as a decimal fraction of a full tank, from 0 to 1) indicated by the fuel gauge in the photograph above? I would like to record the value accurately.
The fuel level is 0.625
